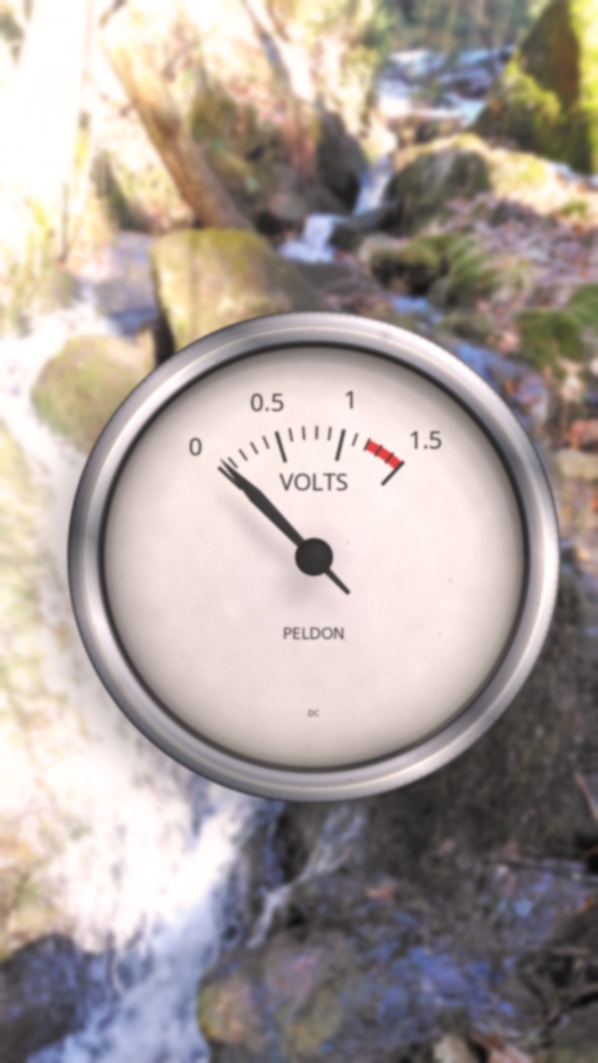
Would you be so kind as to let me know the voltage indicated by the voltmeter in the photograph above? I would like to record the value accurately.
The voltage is 0.05 V
